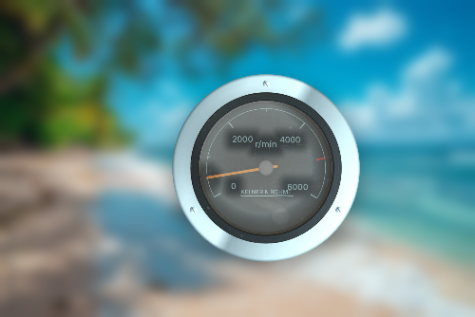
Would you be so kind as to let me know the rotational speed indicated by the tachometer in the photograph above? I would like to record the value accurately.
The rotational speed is 500 rpm
